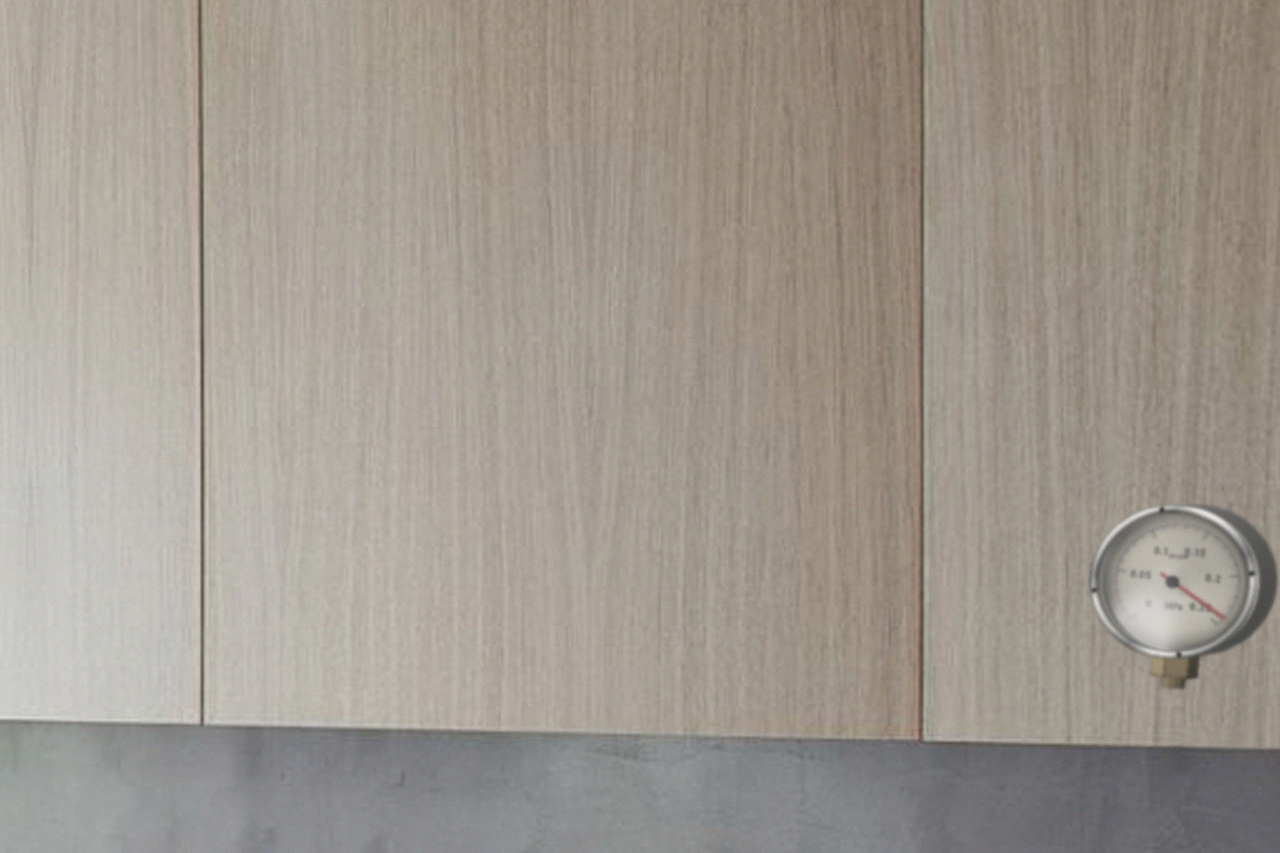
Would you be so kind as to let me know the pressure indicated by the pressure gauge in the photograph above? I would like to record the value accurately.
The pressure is 0.24 MPa
